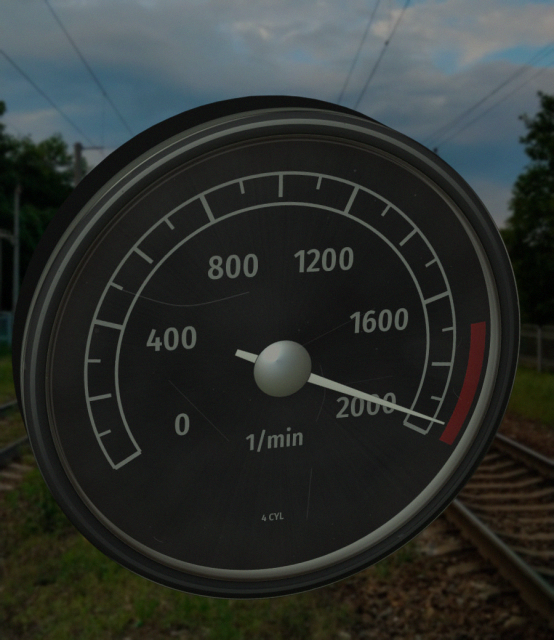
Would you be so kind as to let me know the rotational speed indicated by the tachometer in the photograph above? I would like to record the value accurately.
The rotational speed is 1950 rpm
